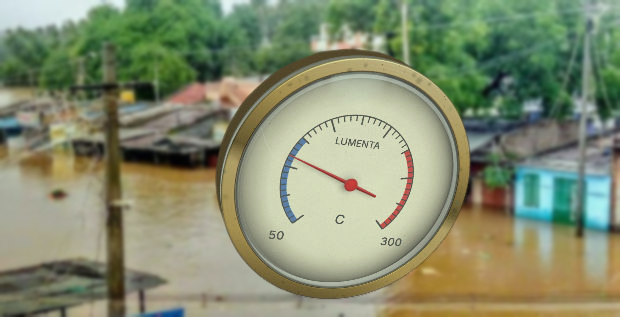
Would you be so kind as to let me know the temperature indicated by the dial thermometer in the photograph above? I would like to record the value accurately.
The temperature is 110 °C
